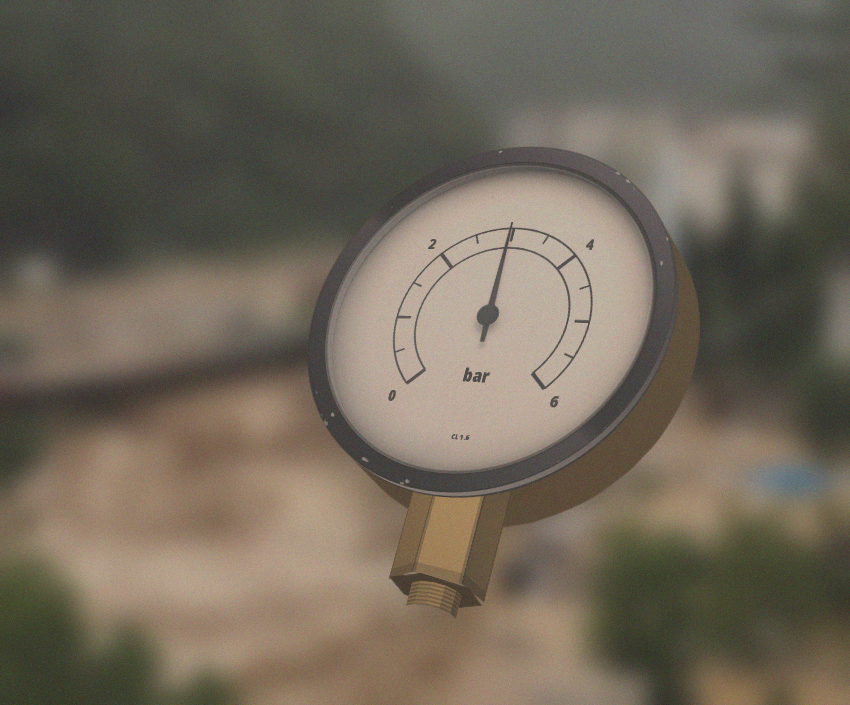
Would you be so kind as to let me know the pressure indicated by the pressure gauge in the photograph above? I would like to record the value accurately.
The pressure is 3 bar
